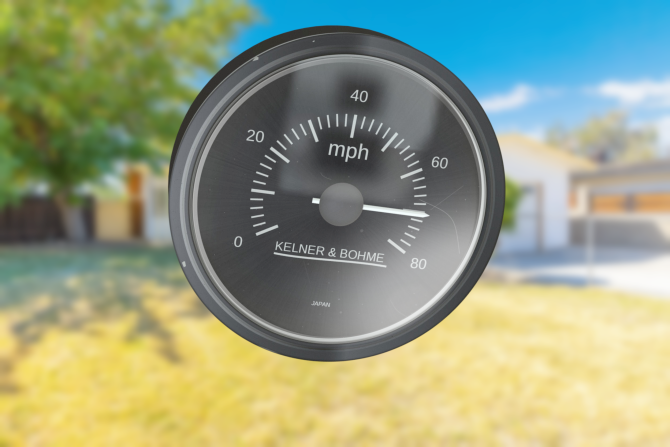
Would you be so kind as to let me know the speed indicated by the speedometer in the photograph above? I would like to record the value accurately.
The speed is 70 mph
